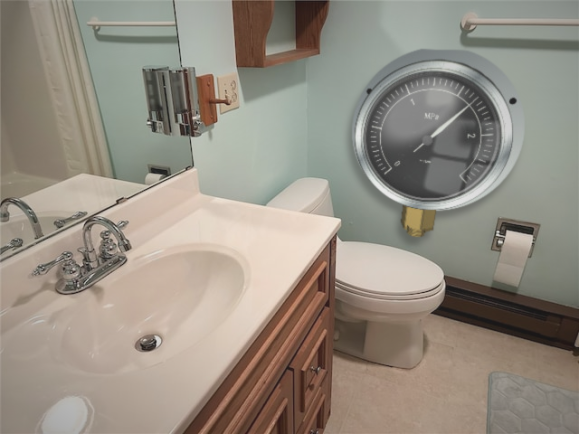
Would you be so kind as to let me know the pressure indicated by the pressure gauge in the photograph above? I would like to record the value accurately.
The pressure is 1.65 MPa
